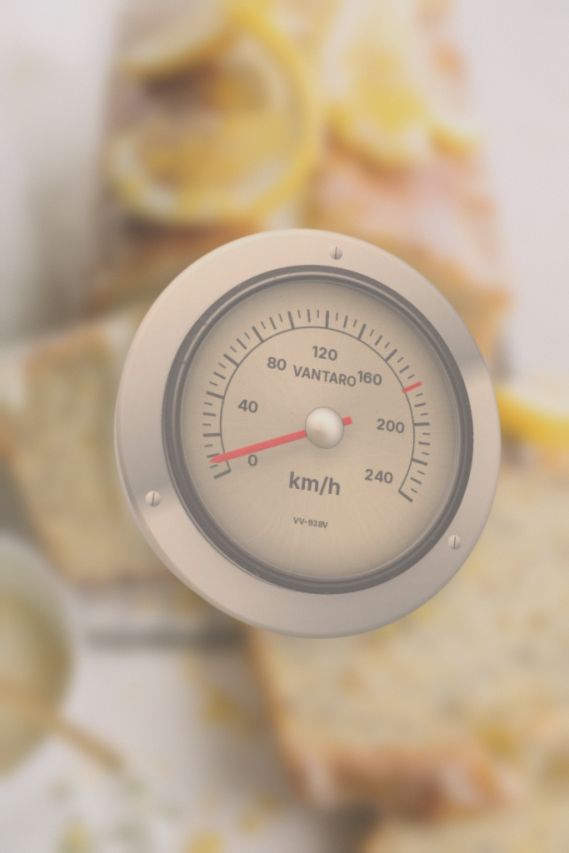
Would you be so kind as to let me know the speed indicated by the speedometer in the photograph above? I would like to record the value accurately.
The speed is 7.5 km/h
